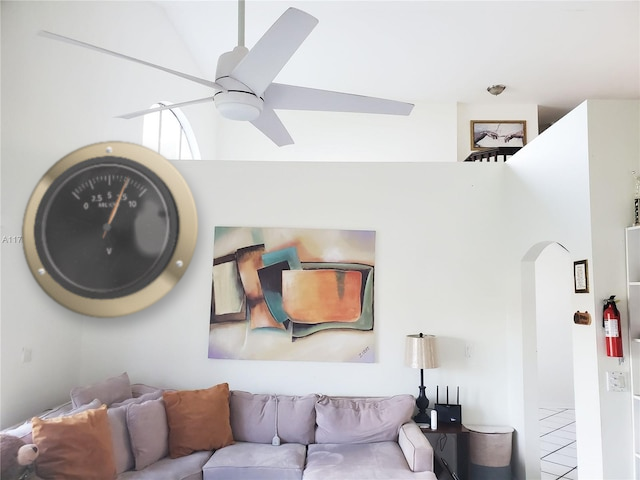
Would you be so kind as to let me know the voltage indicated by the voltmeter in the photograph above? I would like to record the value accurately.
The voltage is 7.5 V
